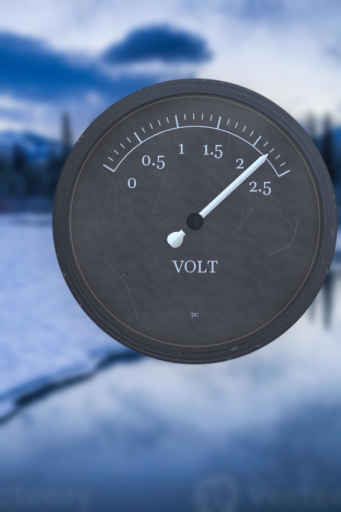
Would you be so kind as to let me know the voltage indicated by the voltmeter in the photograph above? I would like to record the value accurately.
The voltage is 2.2 V
